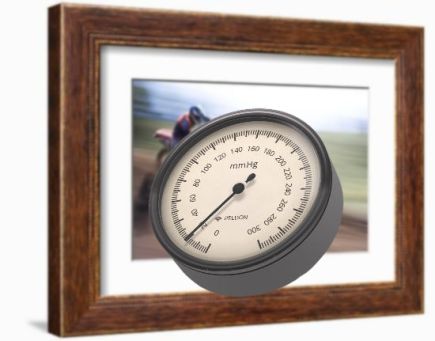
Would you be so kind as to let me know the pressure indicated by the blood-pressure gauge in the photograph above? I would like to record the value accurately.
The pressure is 20 mmHg
